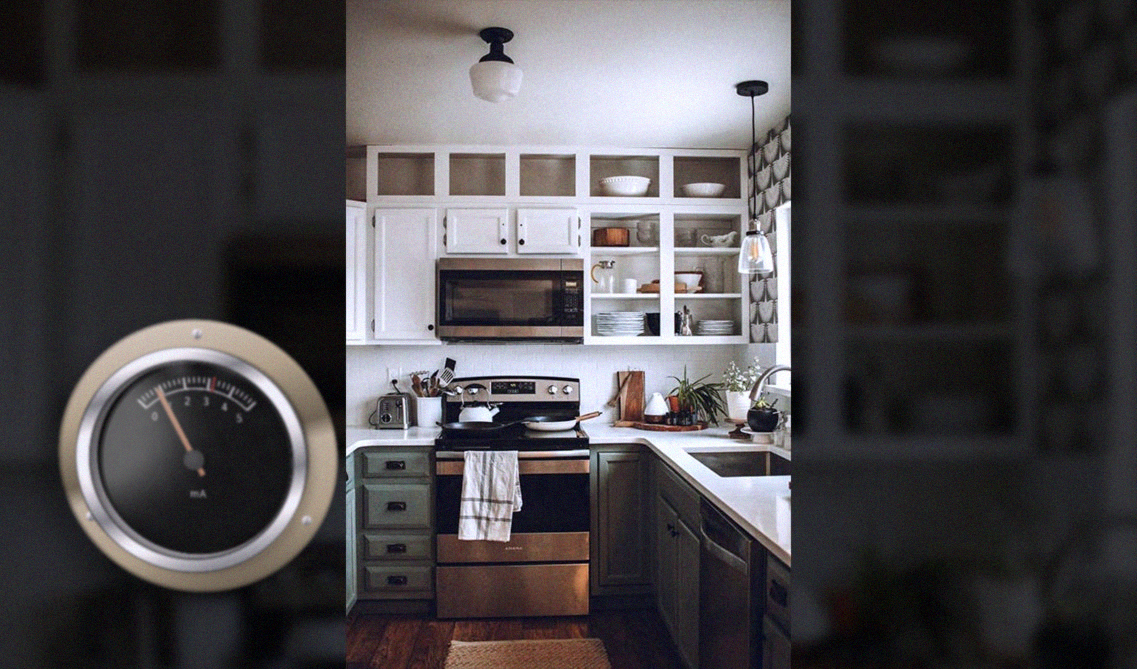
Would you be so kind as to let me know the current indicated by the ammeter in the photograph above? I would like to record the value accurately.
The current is 1 mA
